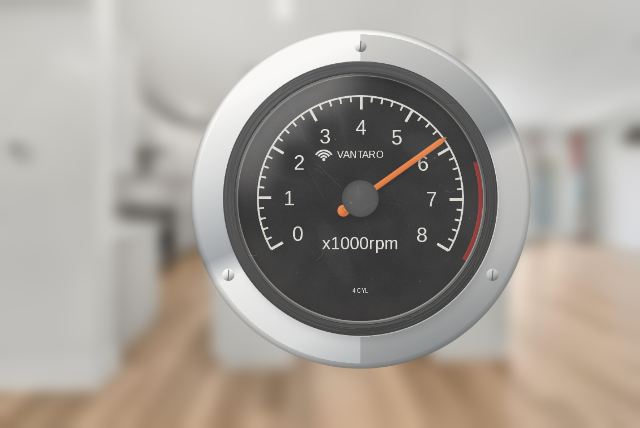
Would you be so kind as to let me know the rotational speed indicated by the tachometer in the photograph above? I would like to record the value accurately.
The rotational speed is 5800 rpm
